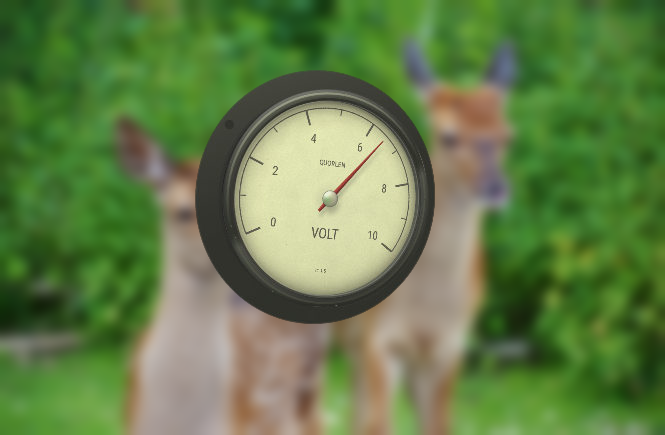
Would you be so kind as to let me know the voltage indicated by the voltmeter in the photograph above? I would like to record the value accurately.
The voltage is 6.5 V
